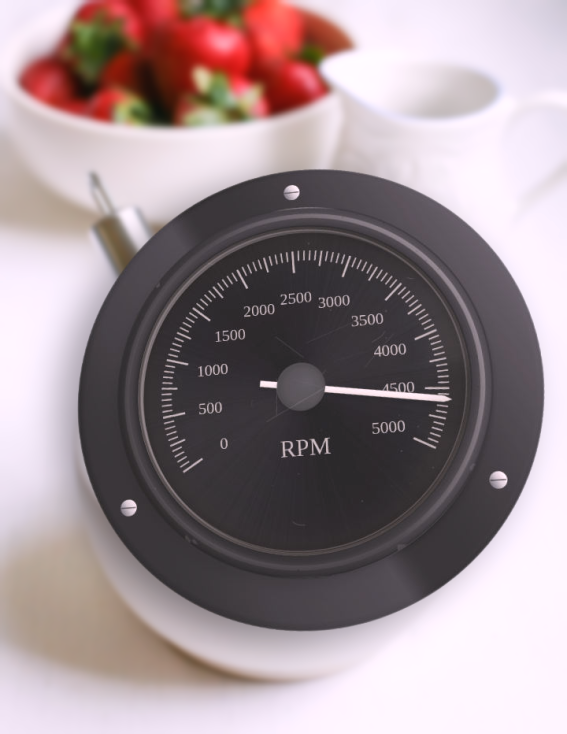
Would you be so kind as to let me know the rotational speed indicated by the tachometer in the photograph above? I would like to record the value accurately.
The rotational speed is 4600 rpm
